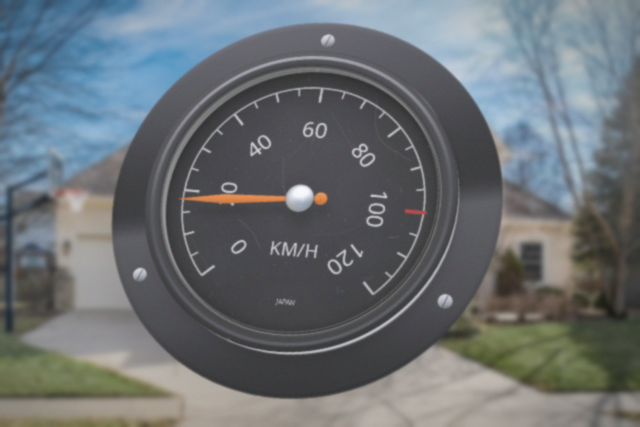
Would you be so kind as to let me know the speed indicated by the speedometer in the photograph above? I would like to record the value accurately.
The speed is 17.5 km/h
